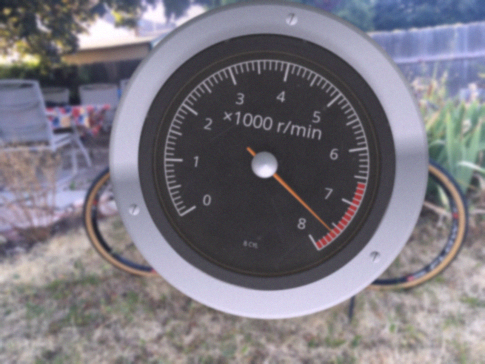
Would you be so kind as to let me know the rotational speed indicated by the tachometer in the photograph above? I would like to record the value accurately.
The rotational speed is 7600 rpm
